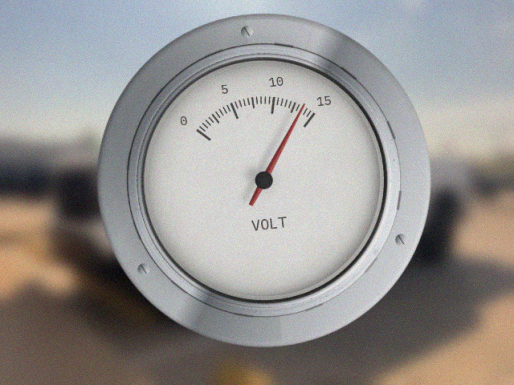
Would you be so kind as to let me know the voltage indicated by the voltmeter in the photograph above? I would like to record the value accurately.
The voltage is 13.5 V
